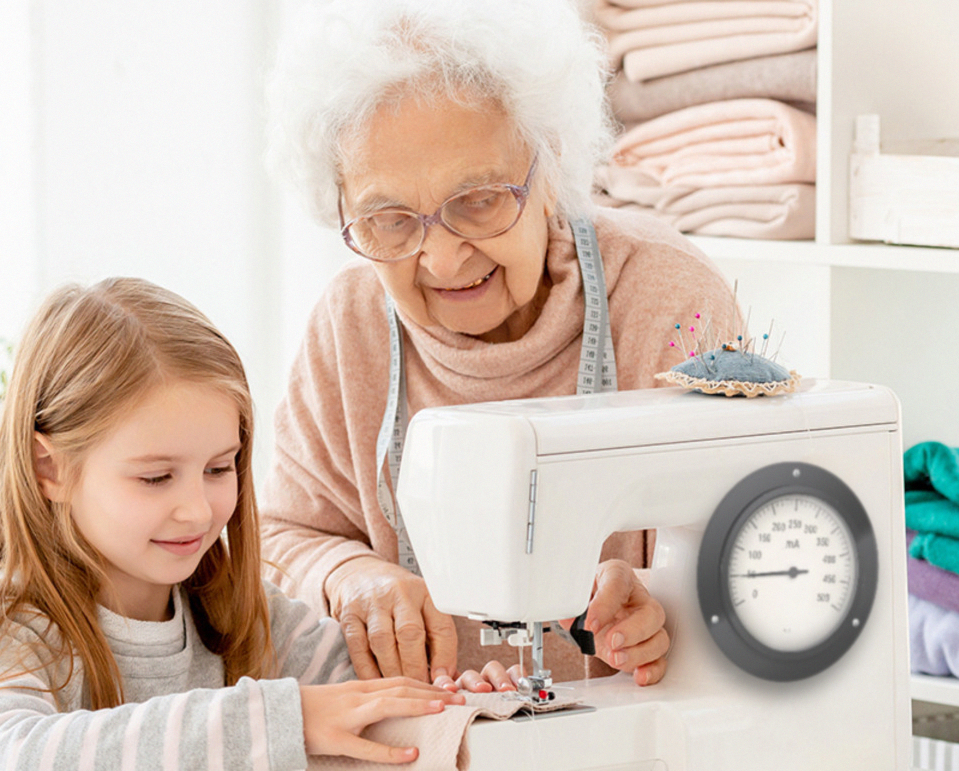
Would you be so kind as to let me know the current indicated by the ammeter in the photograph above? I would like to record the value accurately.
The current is 50 mA
